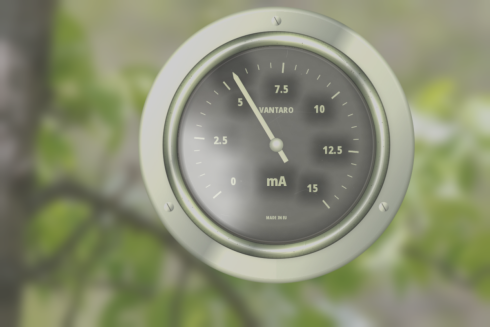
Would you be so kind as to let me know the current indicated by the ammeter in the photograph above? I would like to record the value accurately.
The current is 5.5 mA
